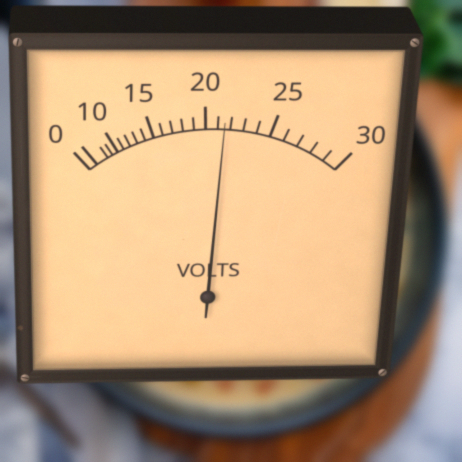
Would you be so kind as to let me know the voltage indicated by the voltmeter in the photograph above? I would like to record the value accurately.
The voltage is 21.5 V
